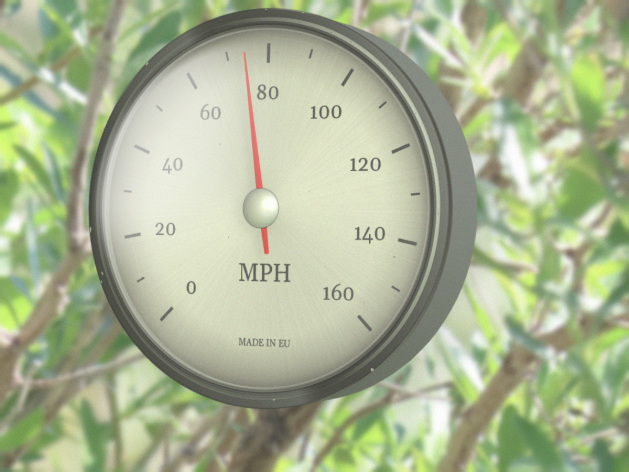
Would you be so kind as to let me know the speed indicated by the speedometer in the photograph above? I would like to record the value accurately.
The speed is 75 mph
